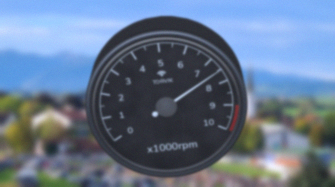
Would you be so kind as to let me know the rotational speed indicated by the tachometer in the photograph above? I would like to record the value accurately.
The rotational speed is 7500 rpm
